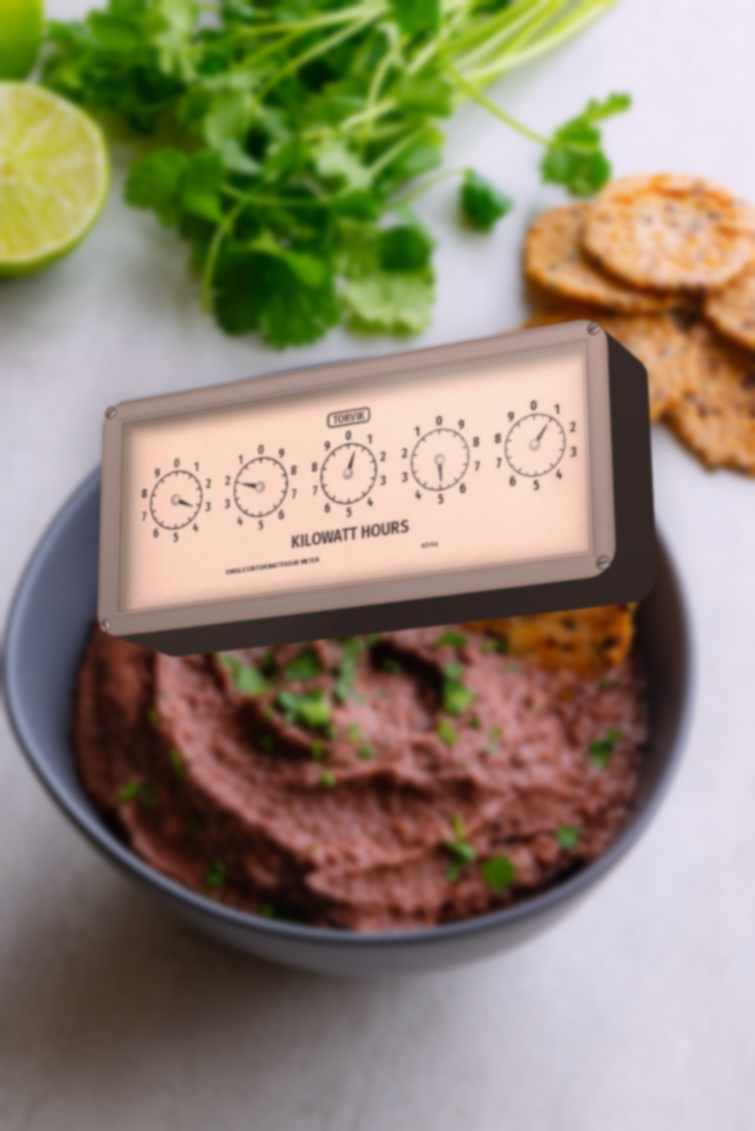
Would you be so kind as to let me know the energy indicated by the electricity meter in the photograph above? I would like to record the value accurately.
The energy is 32051 kWh
